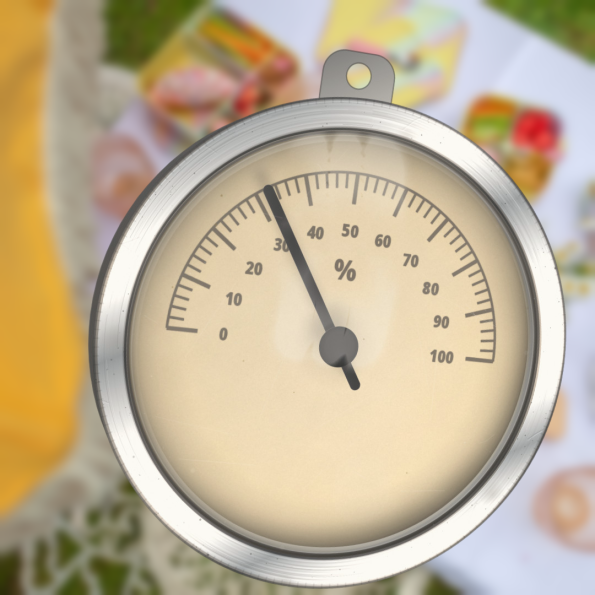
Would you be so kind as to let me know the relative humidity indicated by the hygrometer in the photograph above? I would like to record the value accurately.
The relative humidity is 32 %
